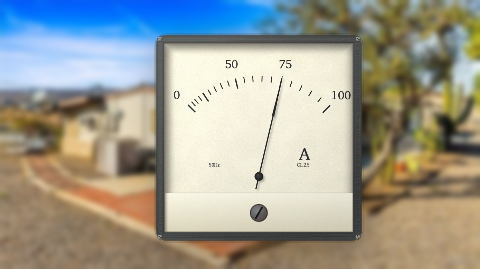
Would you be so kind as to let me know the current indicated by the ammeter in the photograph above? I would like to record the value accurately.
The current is 75 A
